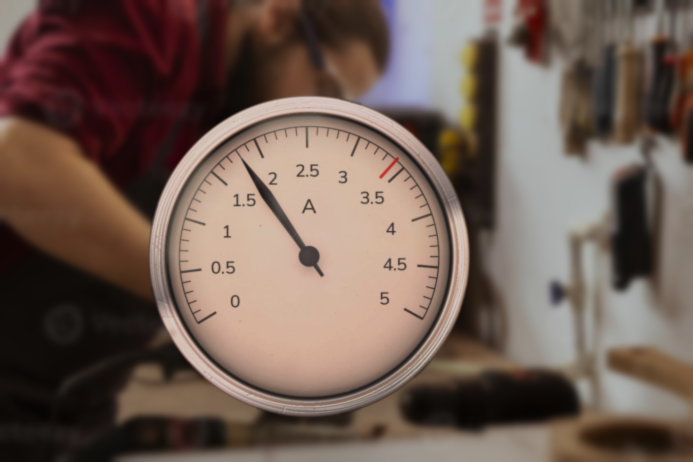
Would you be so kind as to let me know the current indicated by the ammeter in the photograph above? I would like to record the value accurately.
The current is 1.8 A
